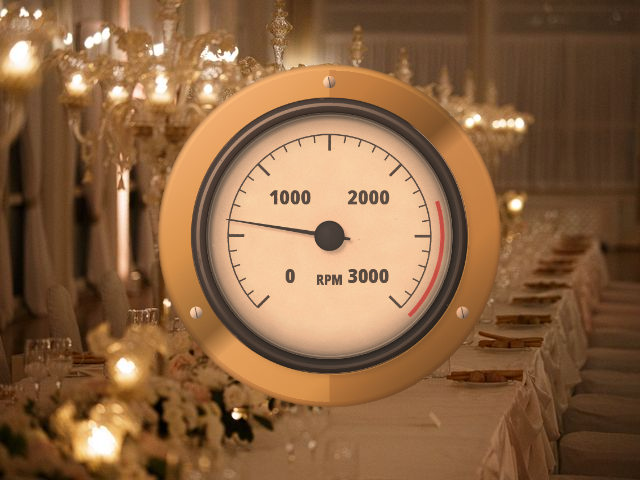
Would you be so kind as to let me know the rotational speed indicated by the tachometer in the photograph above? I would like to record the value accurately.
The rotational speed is 600 rpm
